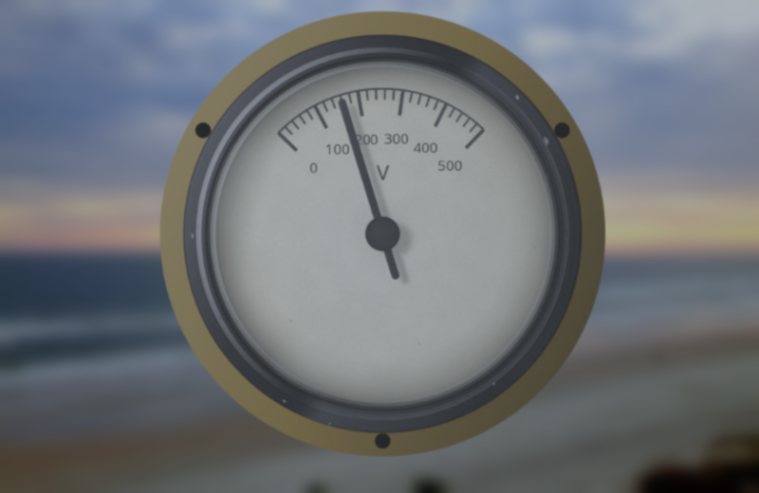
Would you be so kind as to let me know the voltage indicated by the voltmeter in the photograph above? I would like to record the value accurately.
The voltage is 160 V
